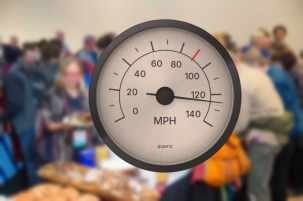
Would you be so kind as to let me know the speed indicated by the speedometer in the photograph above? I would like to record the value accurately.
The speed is 125 mph
